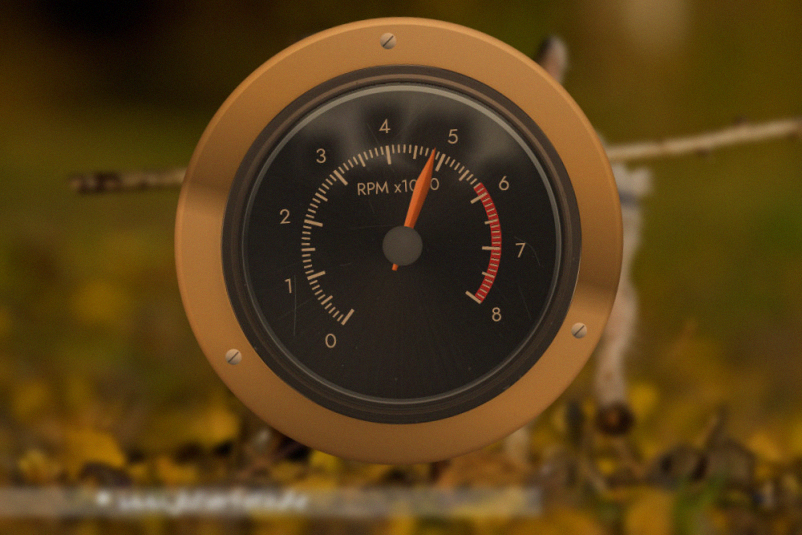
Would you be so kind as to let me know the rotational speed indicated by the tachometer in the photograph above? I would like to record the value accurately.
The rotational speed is 4800 rpm
